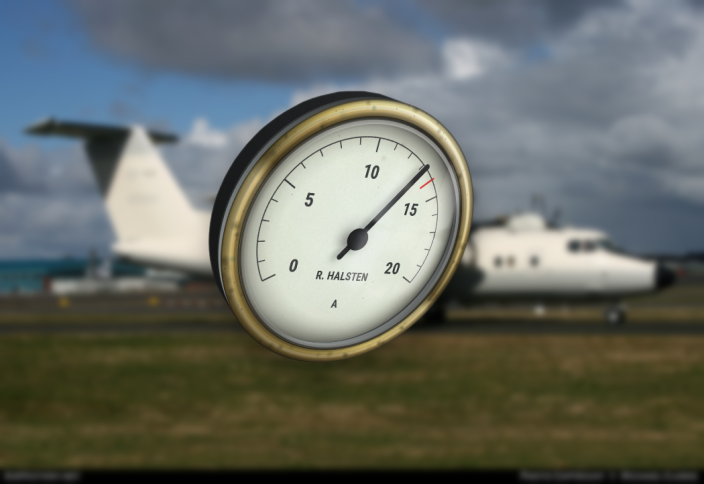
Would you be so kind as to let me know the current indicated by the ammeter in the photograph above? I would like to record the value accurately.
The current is 13 A
